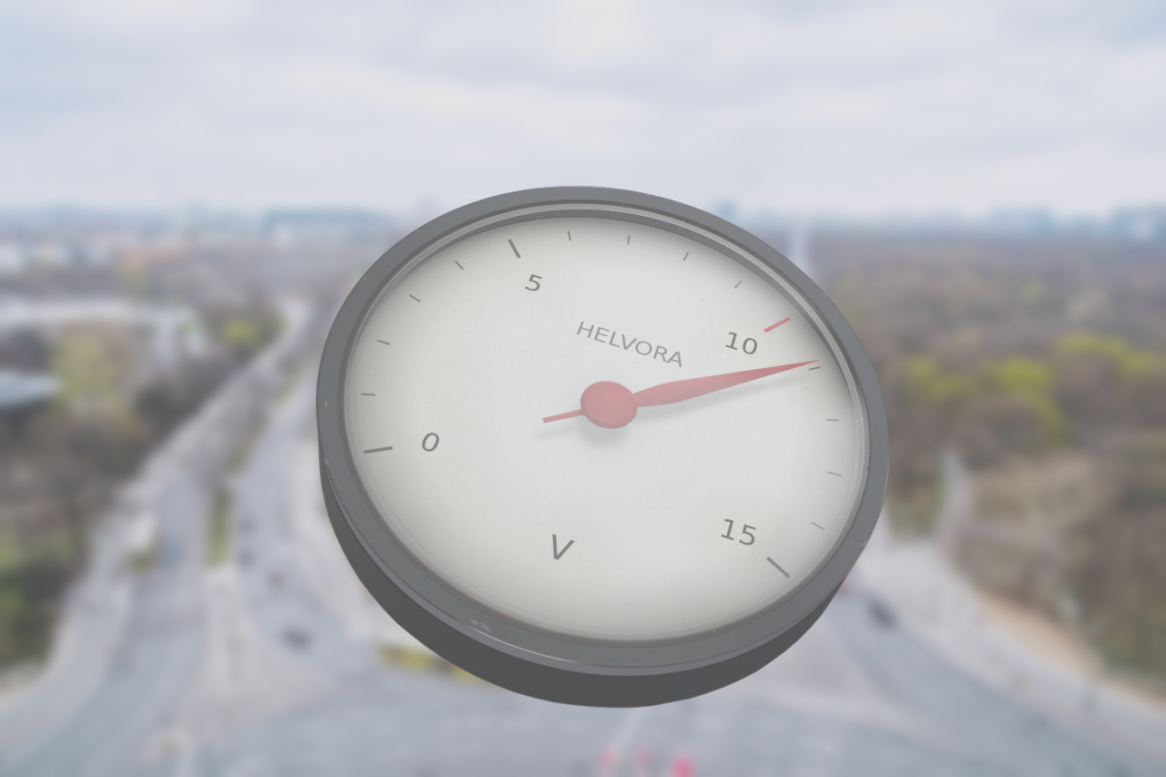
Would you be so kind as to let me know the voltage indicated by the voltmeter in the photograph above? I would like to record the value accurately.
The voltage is 11 V
